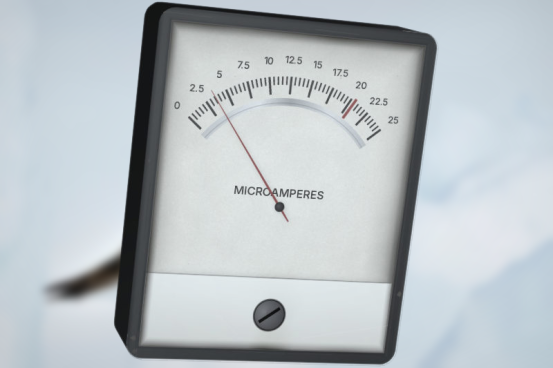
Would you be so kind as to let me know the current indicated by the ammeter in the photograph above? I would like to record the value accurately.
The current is 3.5 µA
